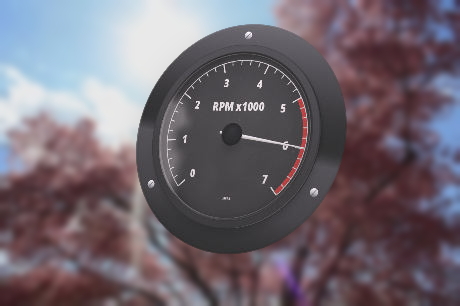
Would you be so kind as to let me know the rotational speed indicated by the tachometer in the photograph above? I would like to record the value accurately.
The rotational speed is 6000 rpm
